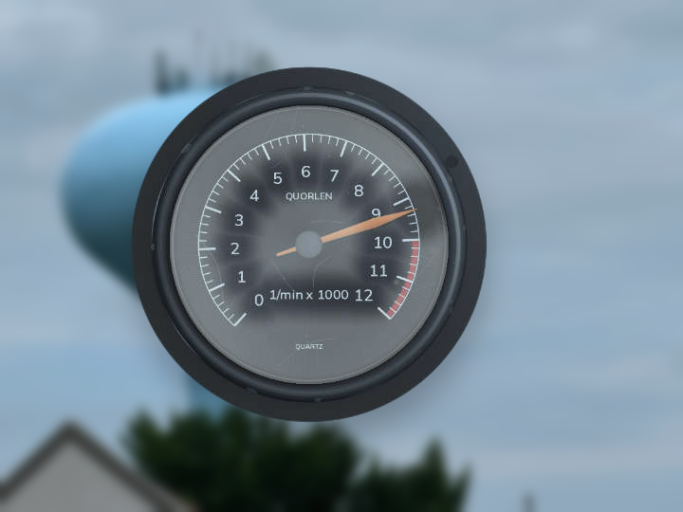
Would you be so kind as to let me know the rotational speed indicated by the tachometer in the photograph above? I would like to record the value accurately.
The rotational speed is 9300 rpm
